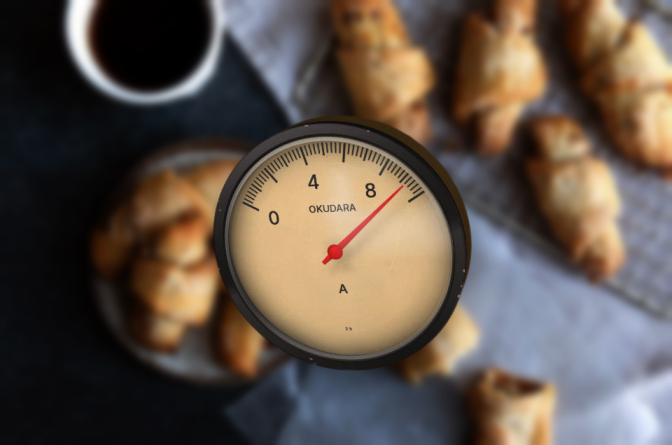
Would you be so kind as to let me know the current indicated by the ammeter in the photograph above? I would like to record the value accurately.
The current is 9.2 A
